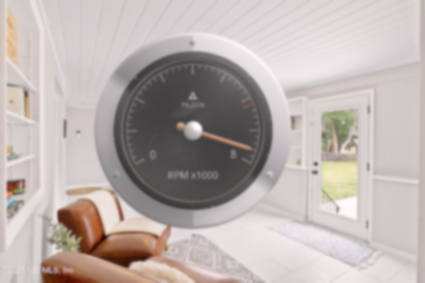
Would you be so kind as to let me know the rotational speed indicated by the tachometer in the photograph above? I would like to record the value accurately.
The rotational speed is 7600 rpm
